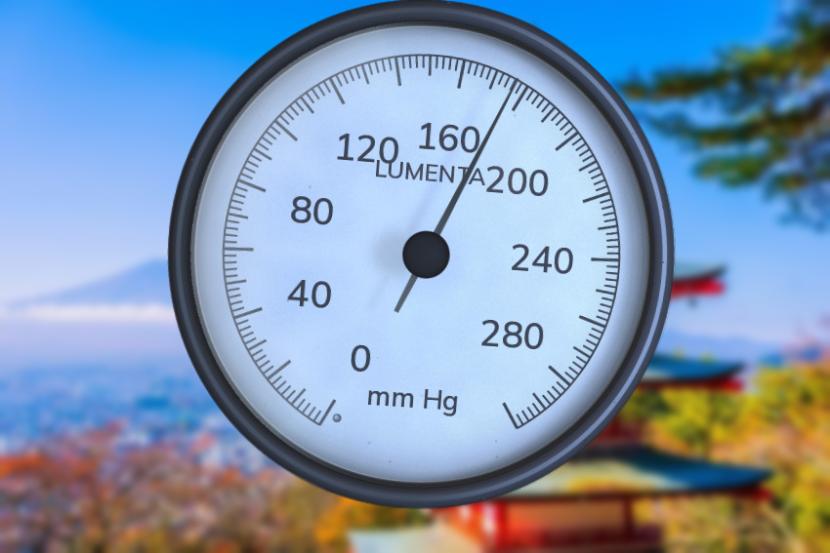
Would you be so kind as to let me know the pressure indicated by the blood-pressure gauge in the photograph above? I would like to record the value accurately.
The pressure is 176 mmHg
